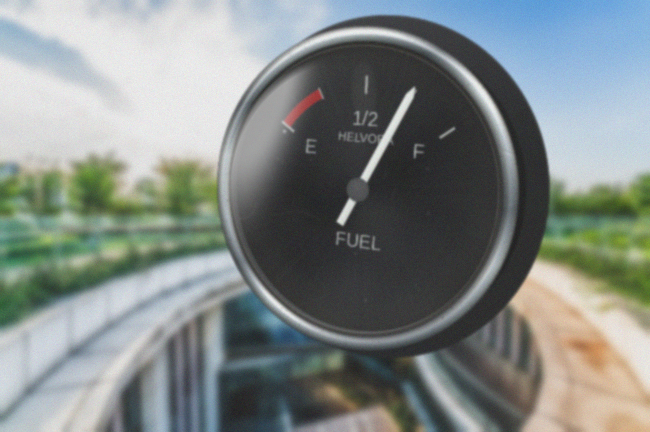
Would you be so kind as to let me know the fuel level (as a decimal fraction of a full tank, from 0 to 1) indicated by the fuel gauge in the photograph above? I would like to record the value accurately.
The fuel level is 0.75
